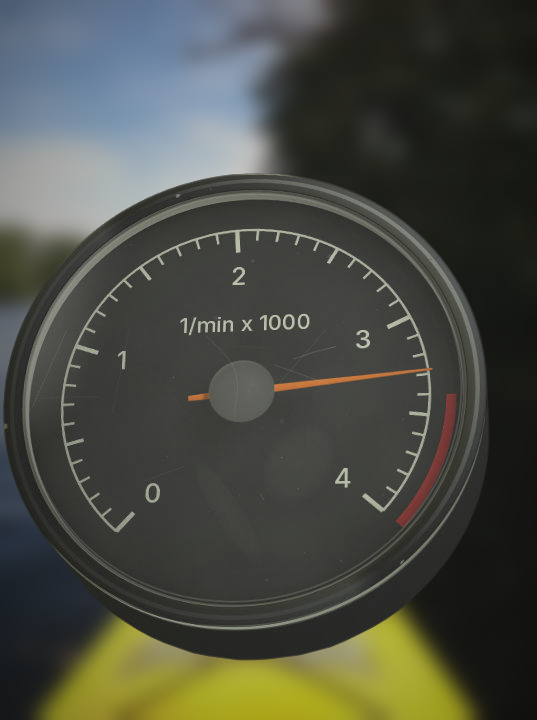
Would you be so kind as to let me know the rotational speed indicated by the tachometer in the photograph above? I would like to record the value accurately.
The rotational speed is 3300 rpm
